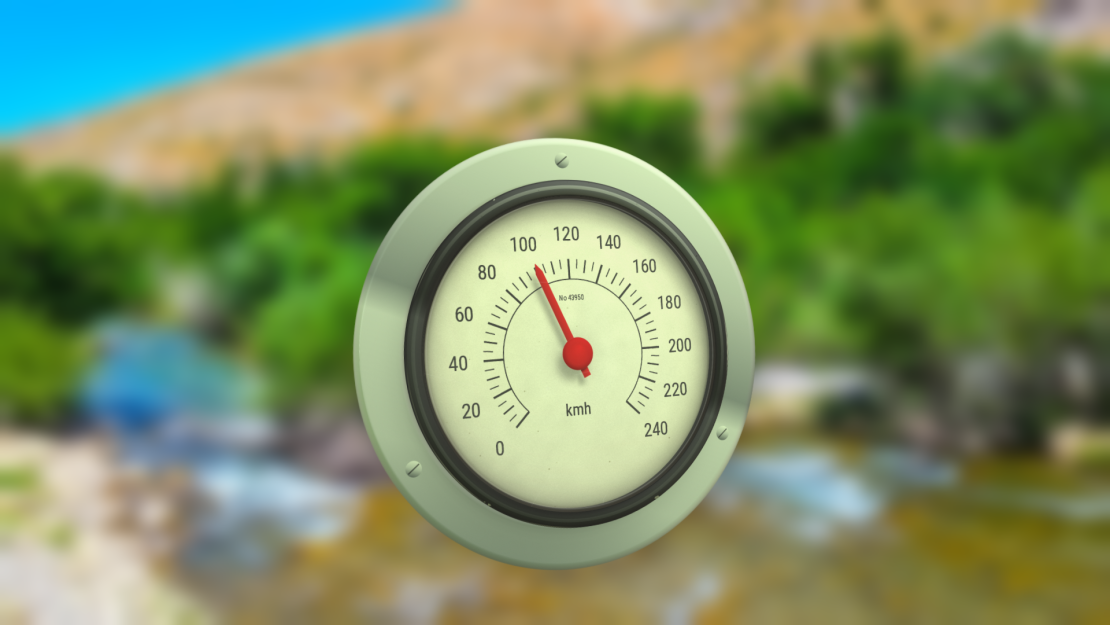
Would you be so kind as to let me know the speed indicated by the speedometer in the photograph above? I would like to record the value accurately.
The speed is 100 km/h
